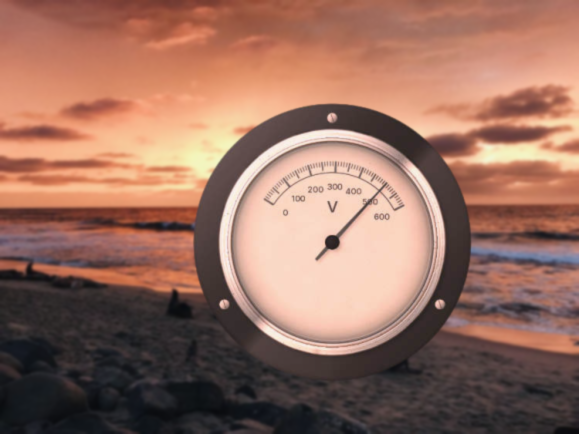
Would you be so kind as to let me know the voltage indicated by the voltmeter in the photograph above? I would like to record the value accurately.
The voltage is 500 V
